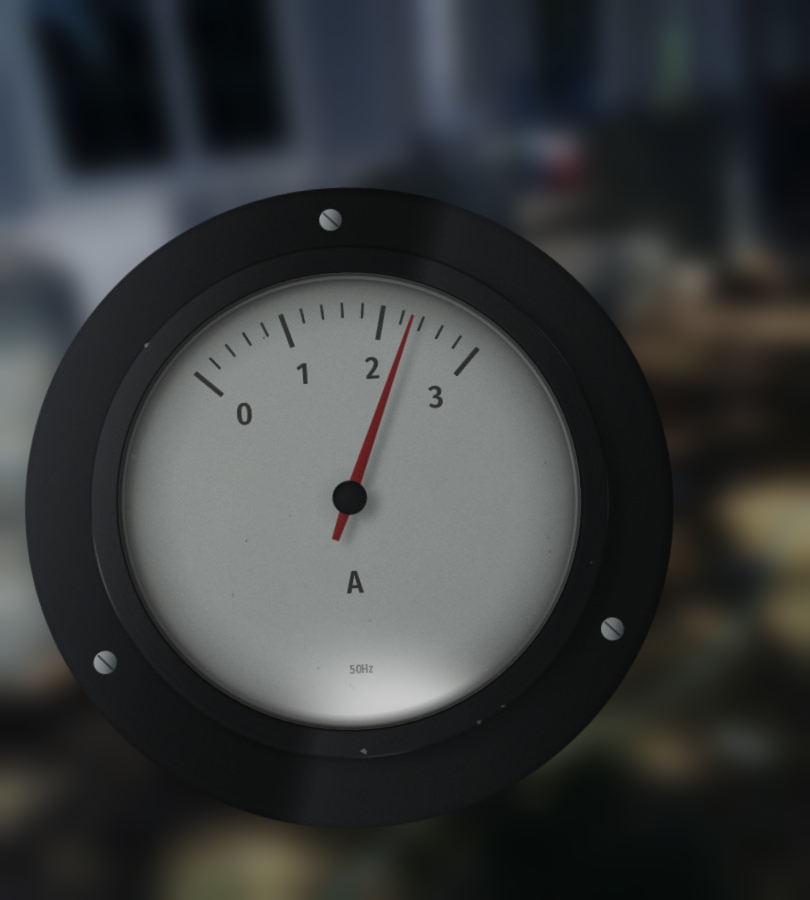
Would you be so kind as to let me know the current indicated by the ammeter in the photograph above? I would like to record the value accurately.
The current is 2.3 A
